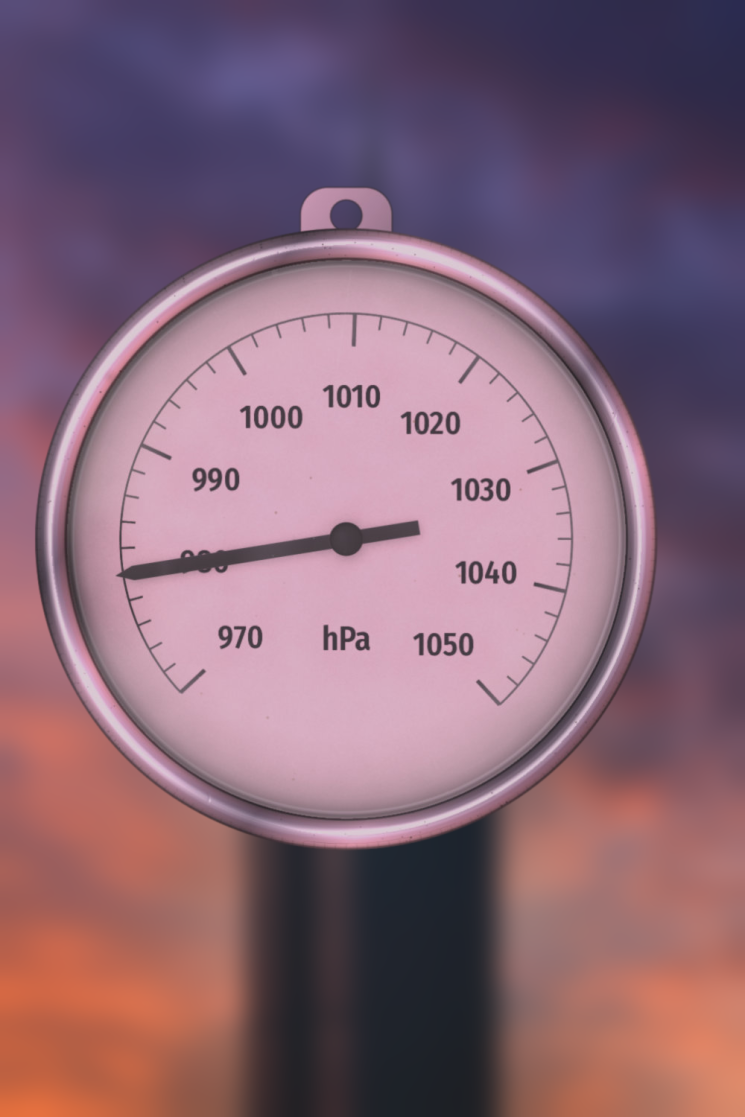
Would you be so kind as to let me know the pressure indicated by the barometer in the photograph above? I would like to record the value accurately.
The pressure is 980 hPa
